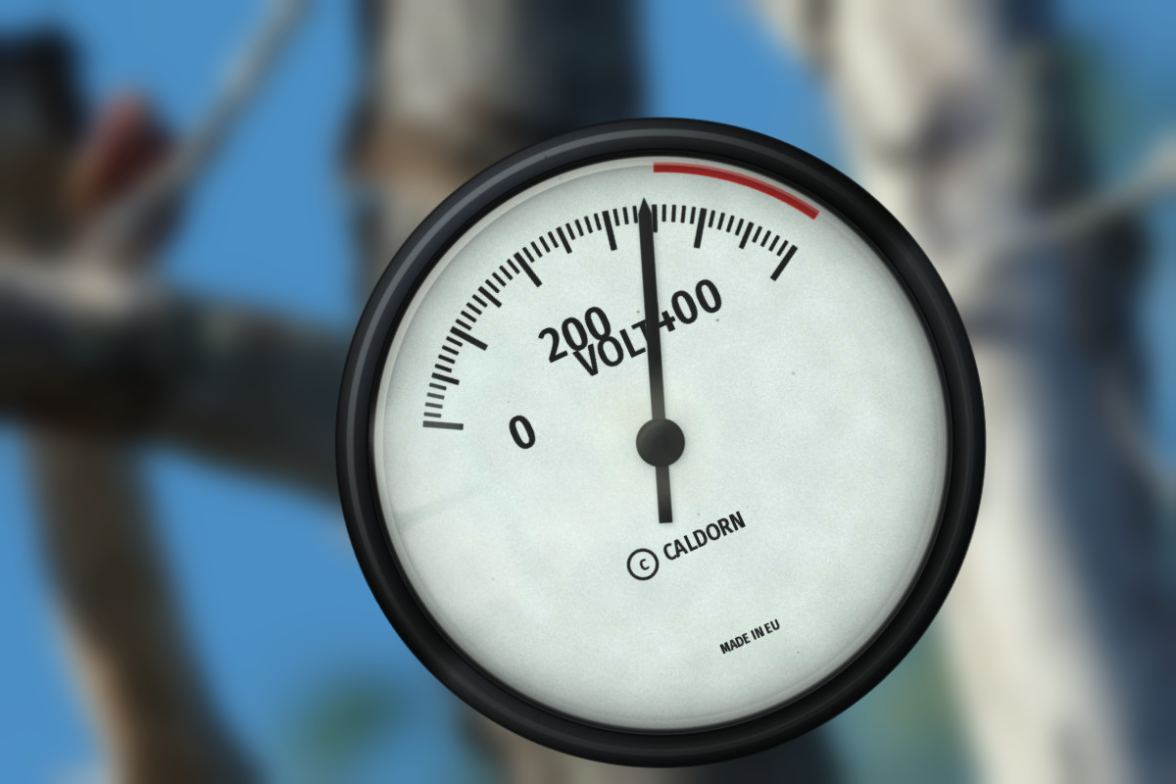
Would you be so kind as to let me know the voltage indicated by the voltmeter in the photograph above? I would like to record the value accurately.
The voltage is 340 V
